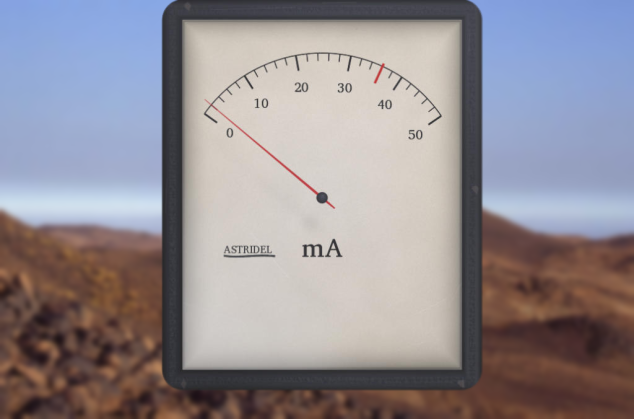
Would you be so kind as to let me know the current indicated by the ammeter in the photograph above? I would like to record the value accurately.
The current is 2 mA
